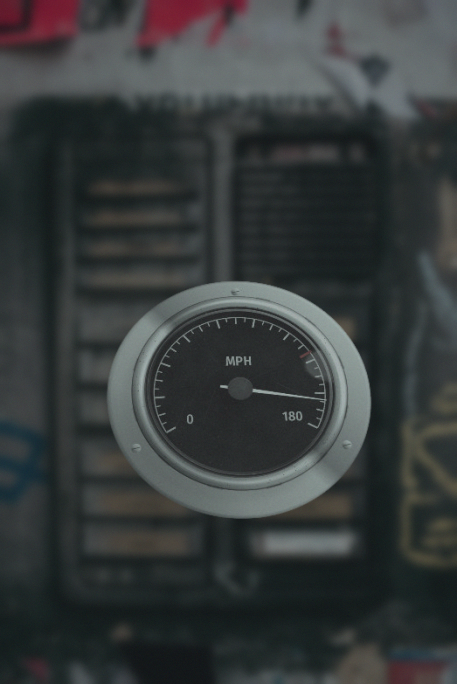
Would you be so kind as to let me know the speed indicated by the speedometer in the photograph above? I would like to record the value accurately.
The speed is 165 mph
